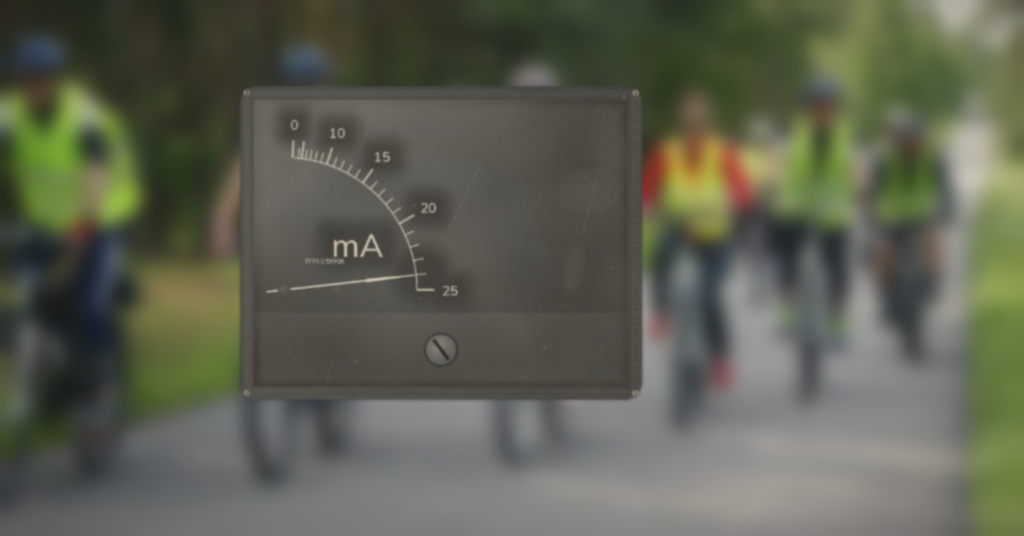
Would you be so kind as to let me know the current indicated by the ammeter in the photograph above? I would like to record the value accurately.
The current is 24 mA
